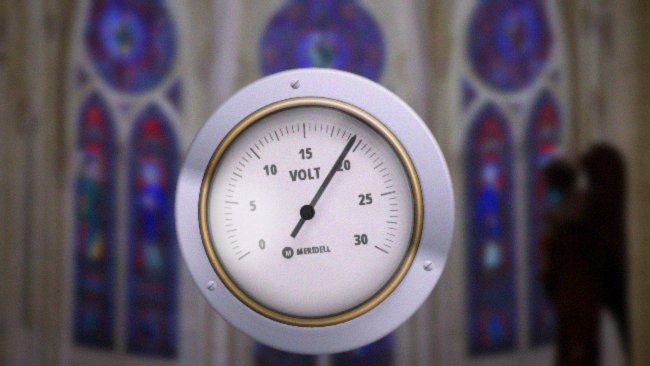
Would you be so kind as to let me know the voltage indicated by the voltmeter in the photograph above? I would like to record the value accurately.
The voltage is 19.5 V
